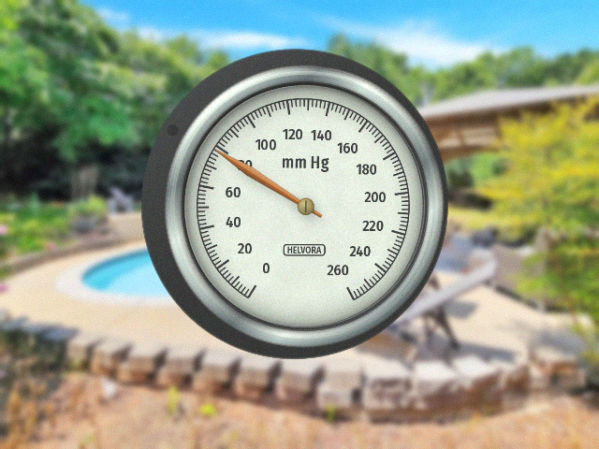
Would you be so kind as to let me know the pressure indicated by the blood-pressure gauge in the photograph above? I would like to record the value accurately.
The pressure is 78 mmHg
